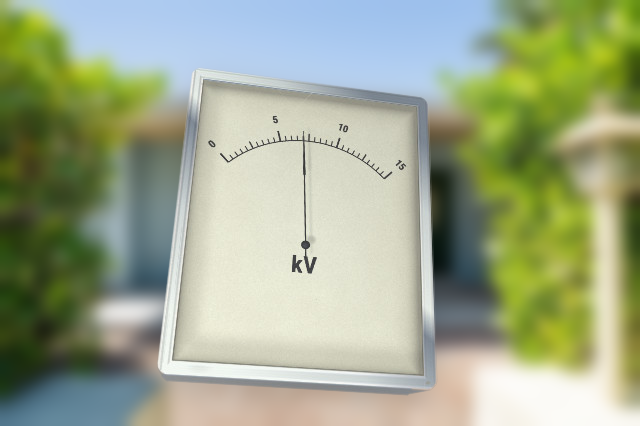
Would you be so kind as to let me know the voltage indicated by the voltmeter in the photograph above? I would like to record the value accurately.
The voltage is 7 kV
